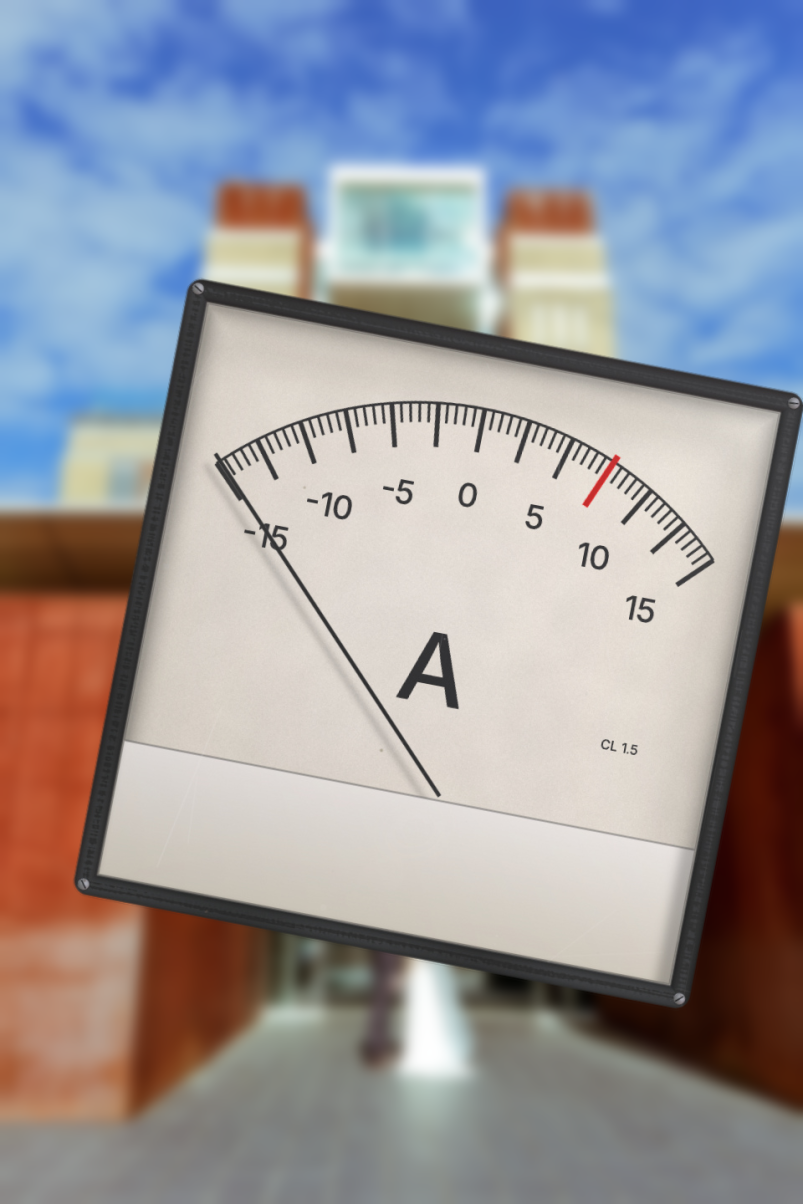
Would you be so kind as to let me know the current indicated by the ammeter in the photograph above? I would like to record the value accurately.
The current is -14.75 A
